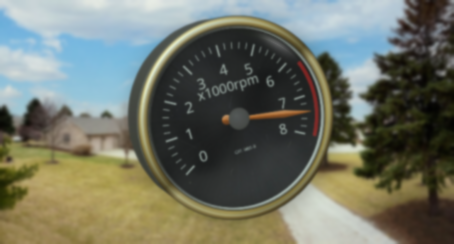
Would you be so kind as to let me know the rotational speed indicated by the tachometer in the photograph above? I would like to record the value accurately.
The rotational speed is 7400 rpm
